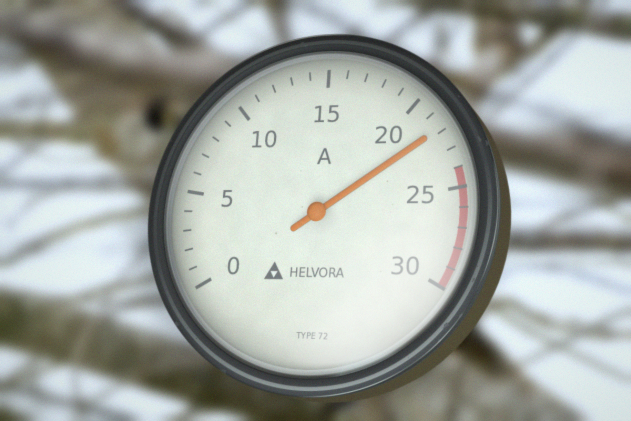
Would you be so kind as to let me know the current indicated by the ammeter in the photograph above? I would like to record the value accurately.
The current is 22 A
